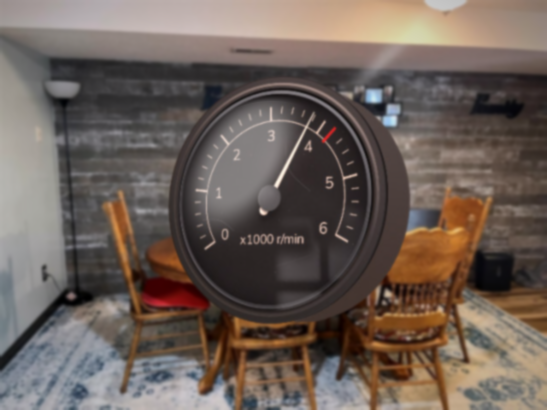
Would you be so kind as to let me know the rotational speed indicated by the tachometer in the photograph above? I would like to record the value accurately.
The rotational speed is 3800 rpm
